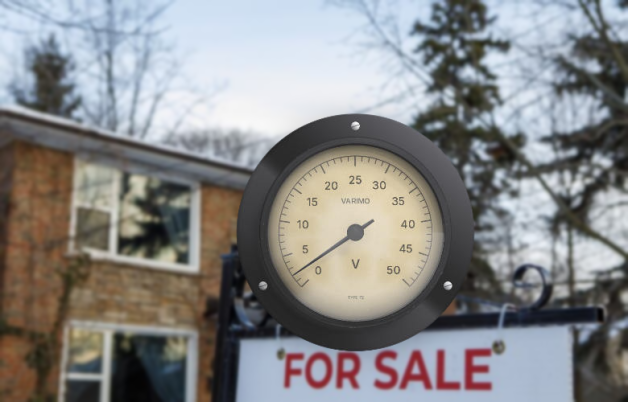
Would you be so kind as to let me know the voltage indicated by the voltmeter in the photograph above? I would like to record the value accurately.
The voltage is 2 V
